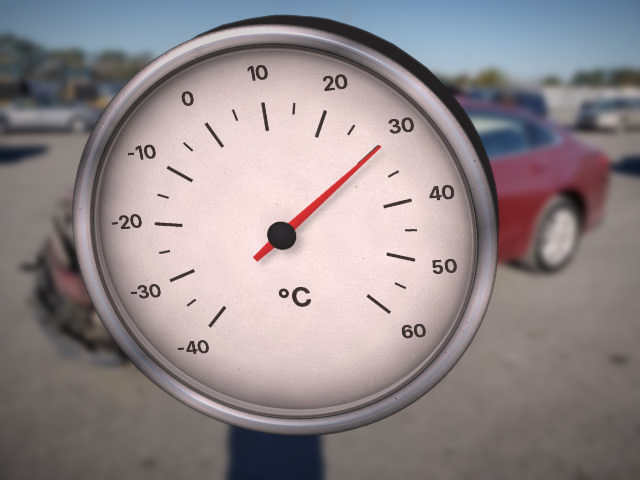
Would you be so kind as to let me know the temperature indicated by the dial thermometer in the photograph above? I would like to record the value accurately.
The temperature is 30 °C
